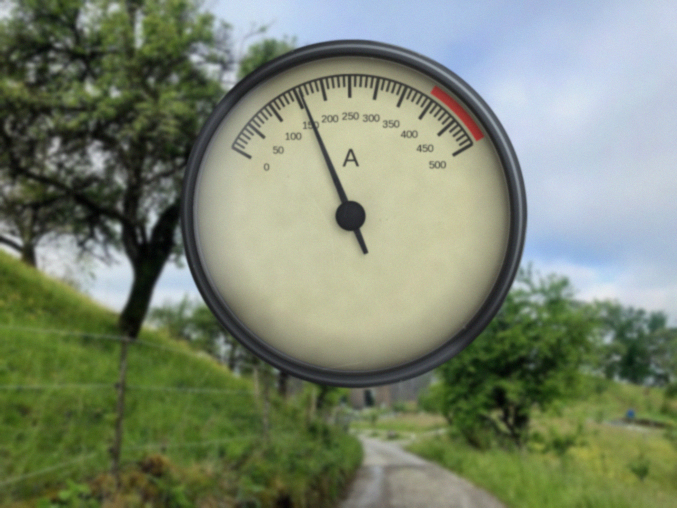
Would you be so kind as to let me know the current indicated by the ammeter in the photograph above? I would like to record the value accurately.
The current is 160 A
